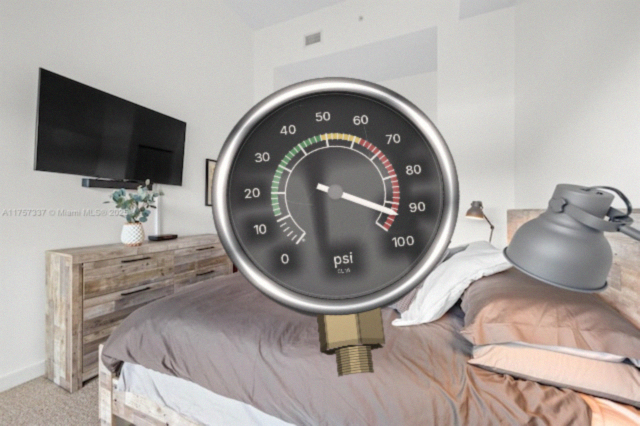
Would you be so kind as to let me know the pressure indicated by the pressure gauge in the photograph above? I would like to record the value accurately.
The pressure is 94 psi
